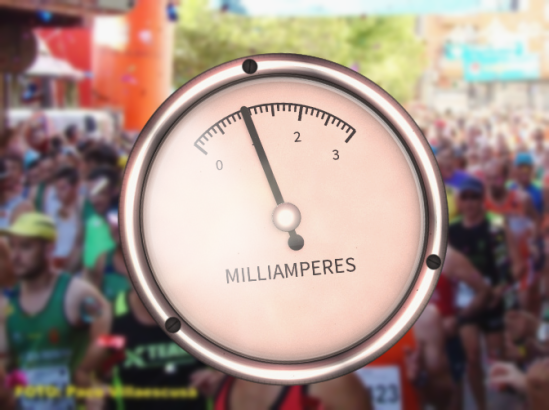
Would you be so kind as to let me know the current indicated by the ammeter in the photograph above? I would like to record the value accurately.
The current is 1 mA
